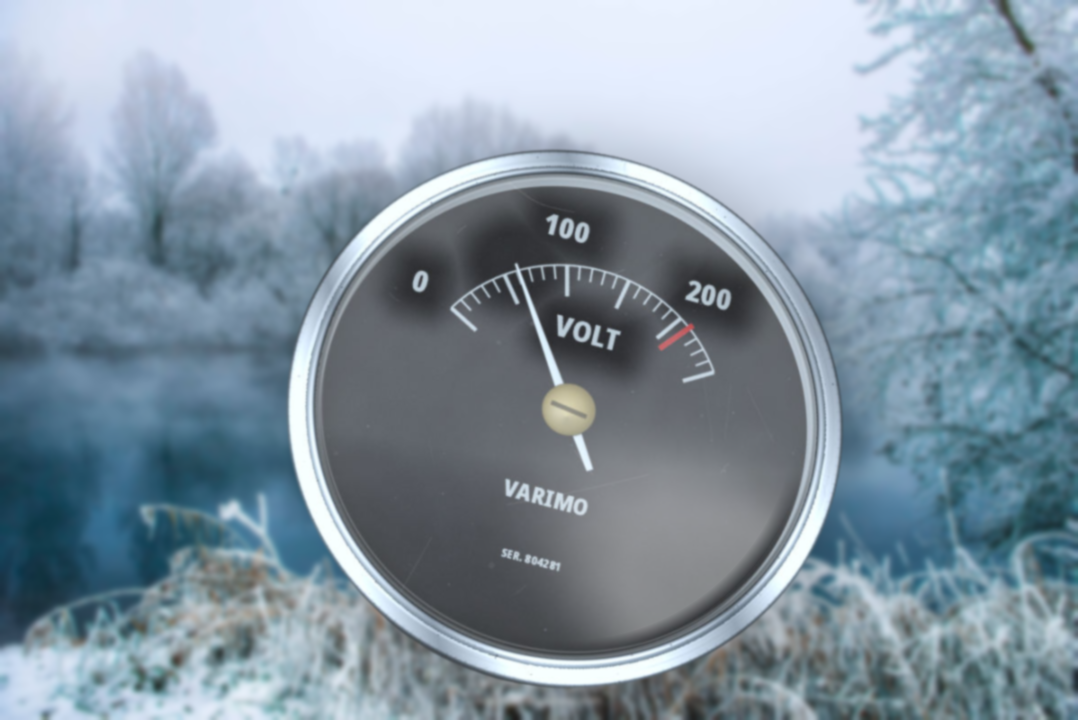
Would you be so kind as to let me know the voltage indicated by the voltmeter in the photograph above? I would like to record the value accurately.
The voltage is 60 V
